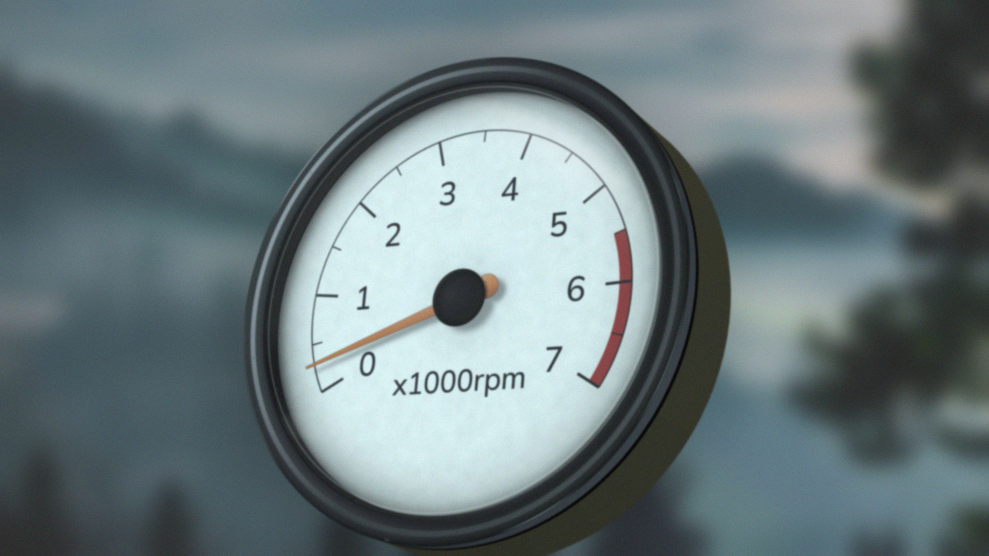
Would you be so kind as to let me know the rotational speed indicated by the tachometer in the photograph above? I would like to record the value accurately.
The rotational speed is 250 rpm
